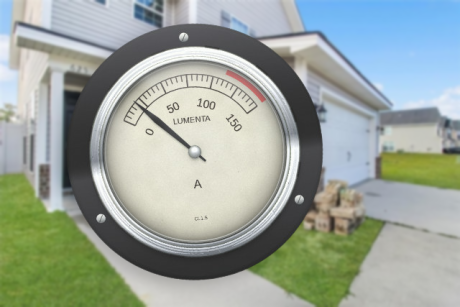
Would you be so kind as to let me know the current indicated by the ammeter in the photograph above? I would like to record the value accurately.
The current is 20 A
